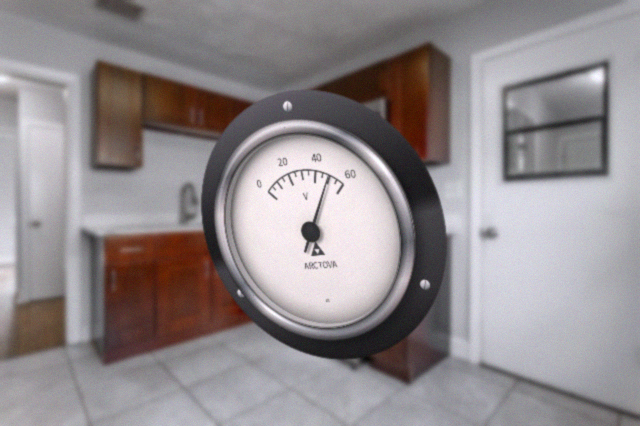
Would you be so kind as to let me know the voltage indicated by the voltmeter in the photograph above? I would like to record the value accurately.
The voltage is 50 V
